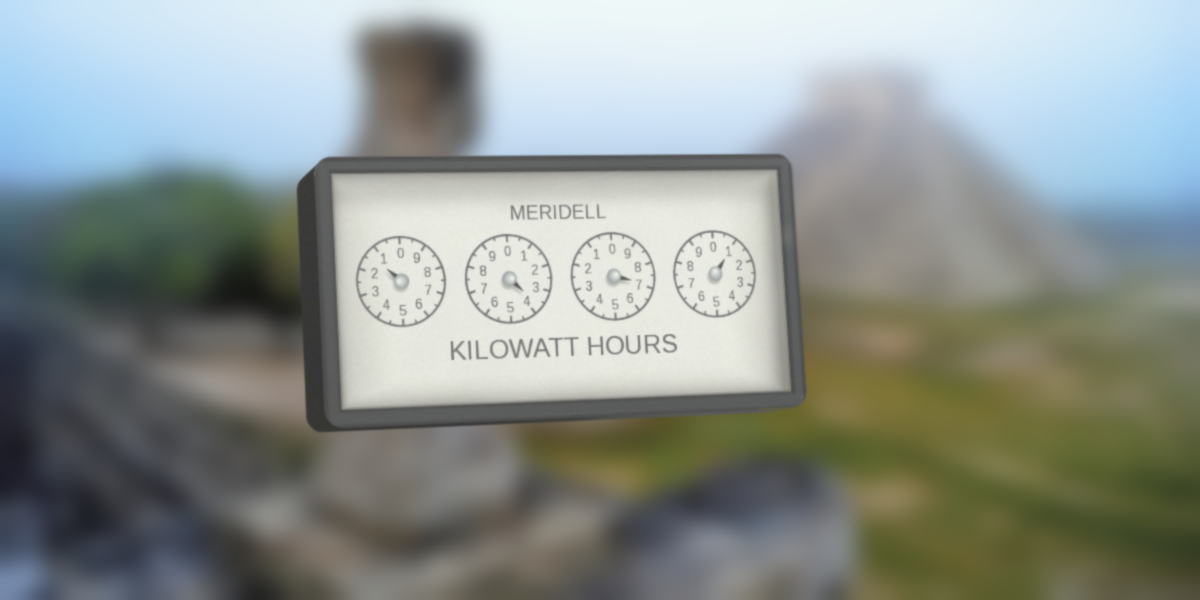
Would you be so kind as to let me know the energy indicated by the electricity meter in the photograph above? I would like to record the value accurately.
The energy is 1371 kWh
